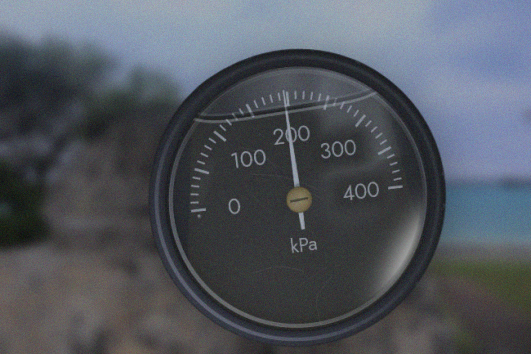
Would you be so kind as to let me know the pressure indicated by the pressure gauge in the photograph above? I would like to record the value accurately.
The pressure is 195 kPa
